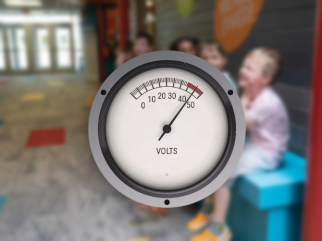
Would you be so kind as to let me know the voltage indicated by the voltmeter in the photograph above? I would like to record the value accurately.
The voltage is 45 V
